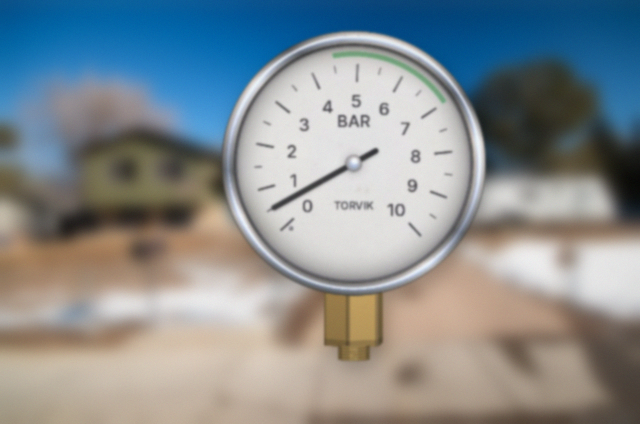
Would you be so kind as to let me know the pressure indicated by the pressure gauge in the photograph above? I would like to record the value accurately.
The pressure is 0.5 bar
